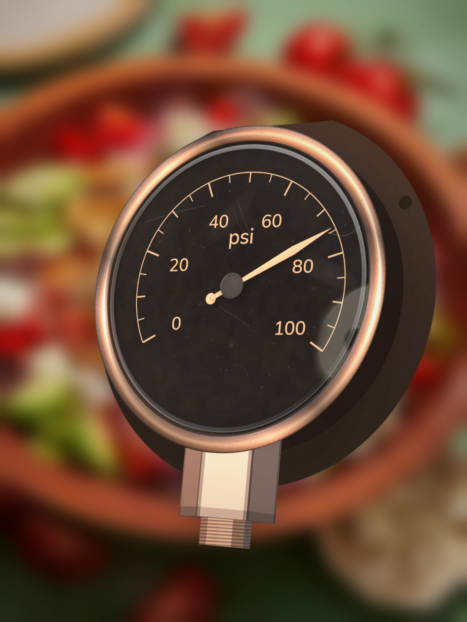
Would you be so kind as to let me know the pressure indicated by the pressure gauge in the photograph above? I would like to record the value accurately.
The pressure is 75 psi
